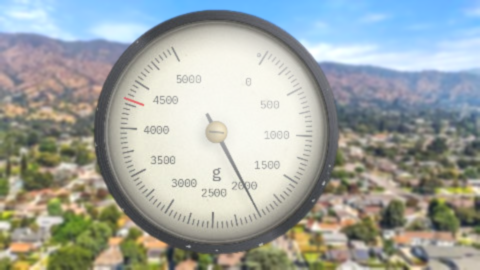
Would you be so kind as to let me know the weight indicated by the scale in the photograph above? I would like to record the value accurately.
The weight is 2000 g
